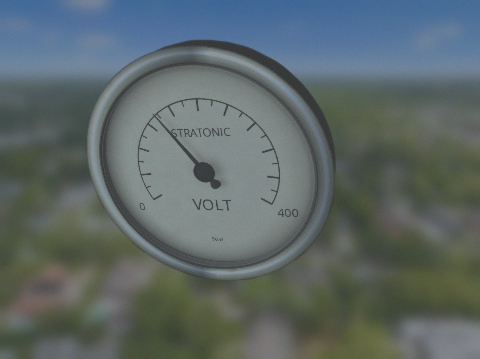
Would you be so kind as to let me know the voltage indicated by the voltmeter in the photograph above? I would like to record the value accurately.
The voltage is 140 V
